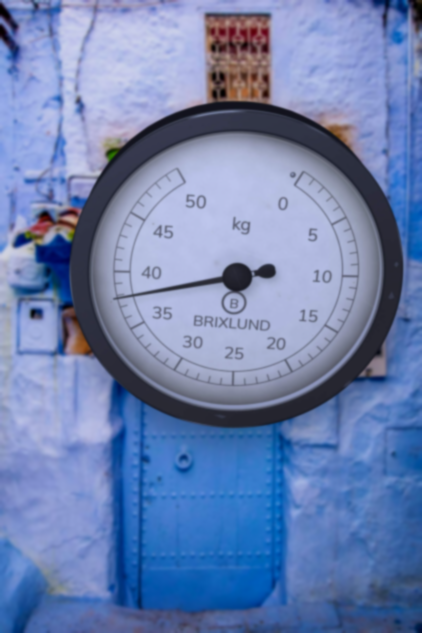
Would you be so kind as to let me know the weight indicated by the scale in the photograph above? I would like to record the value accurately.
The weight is 38 kg
